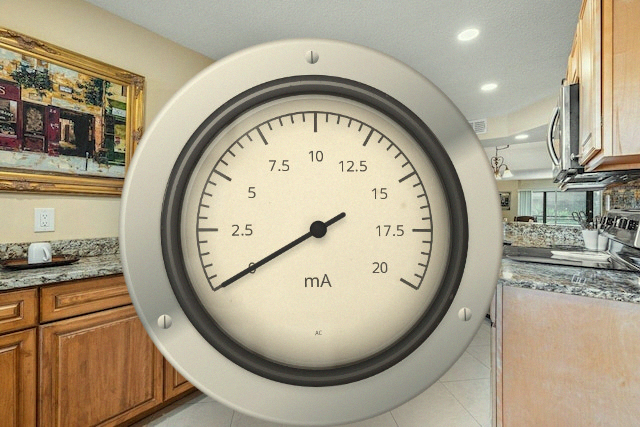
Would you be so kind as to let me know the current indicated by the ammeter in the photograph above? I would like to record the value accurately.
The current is 0 mA
